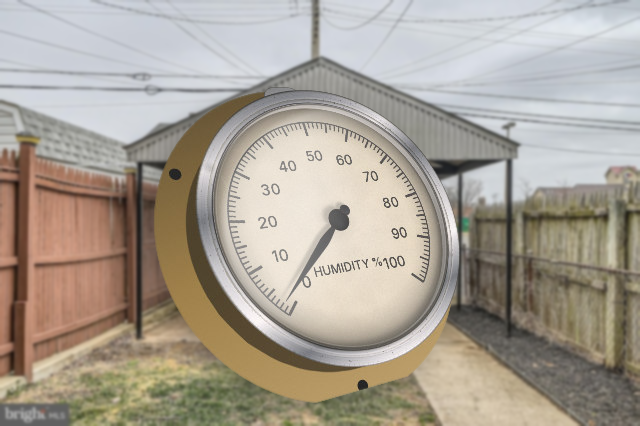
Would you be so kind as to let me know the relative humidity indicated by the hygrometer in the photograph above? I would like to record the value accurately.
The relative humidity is 2 %
